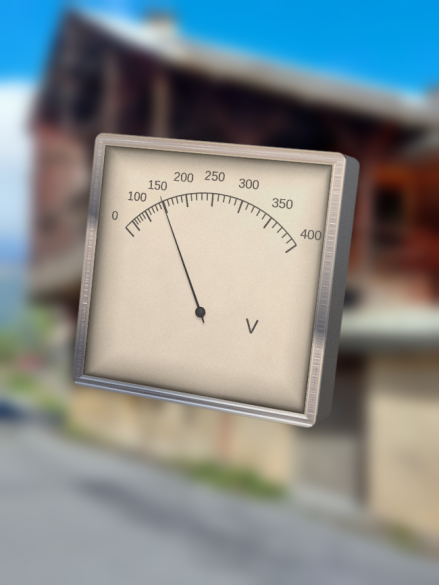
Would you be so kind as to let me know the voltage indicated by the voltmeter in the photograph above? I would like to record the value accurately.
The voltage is 150 V
